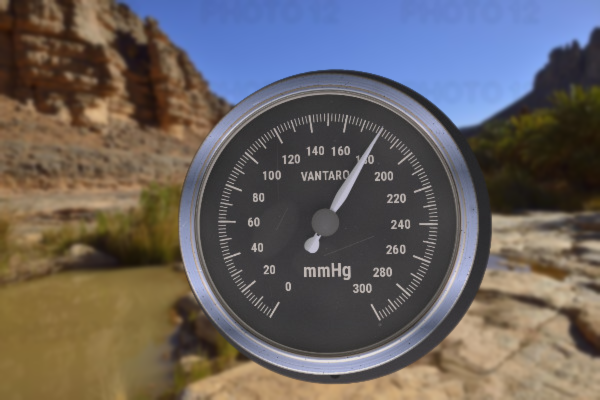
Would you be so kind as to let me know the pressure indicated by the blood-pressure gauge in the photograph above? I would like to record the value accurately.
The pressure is 180 mmHg
